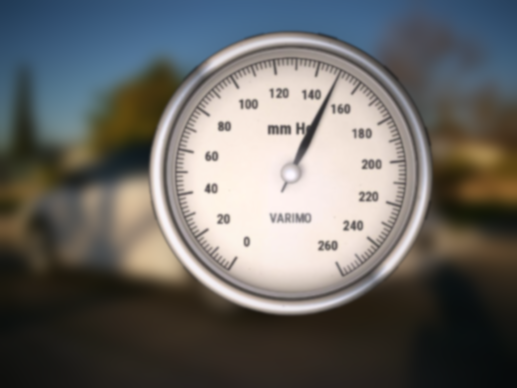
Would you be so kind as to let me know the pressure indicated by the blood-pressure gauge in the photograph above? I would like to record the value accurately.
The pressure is 150 mmHg
